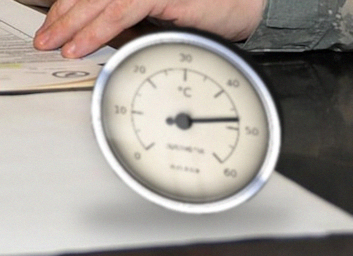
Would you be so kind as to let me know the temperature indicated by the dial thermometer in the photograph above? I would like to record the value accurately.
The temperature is 47.5 °C
